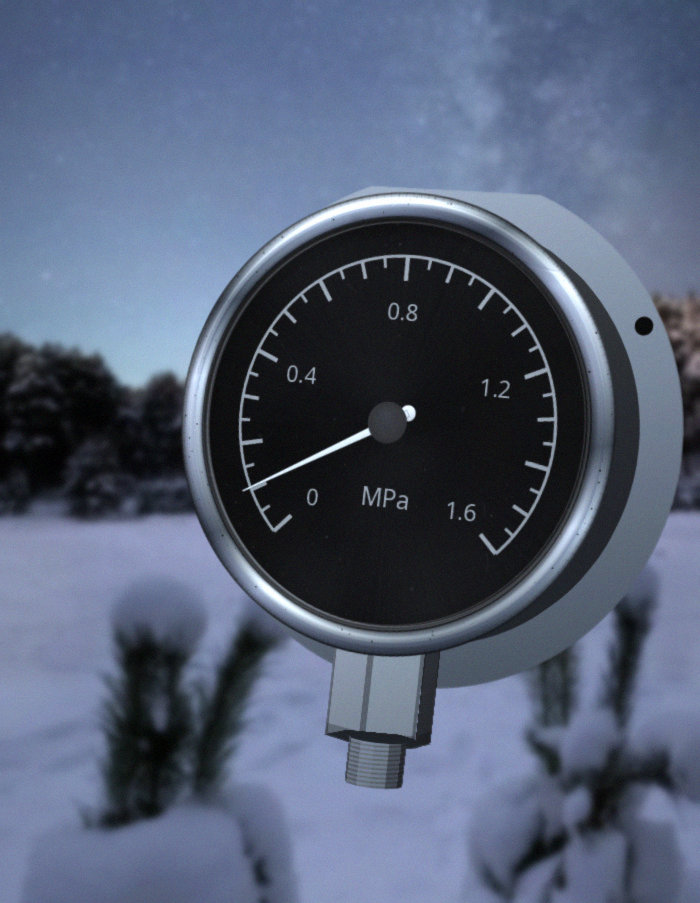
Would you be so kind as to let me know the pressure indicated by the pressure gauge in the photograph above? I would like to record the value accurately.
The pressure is 0.1 MPa
